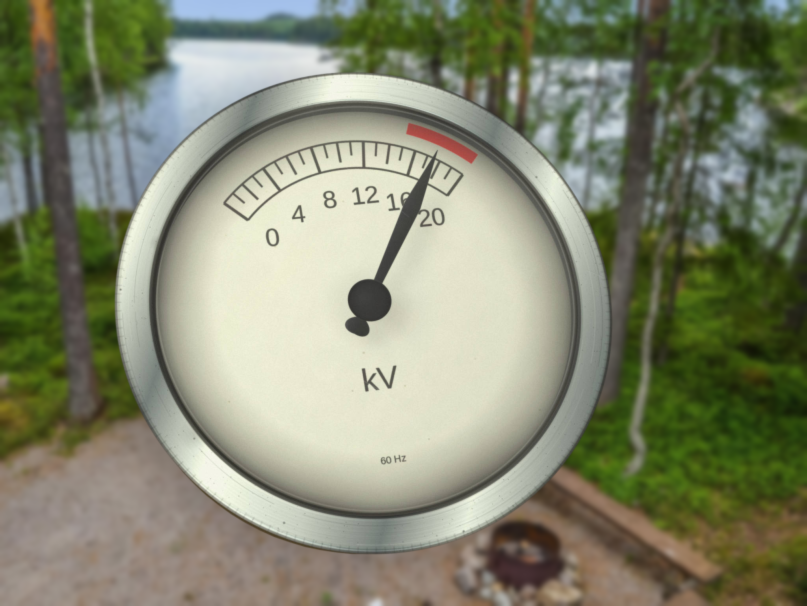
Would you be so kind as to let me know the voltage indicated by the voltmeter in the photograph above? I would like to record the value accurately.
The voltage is 17.5 kV
